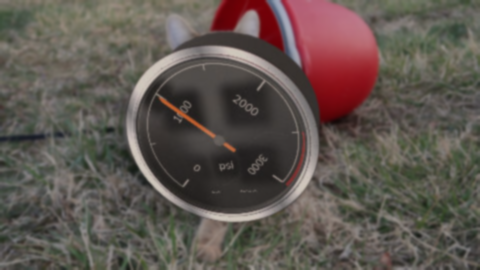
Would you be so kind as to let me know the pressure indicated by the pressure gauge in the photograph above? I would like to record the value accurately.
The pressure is 1000 psi
